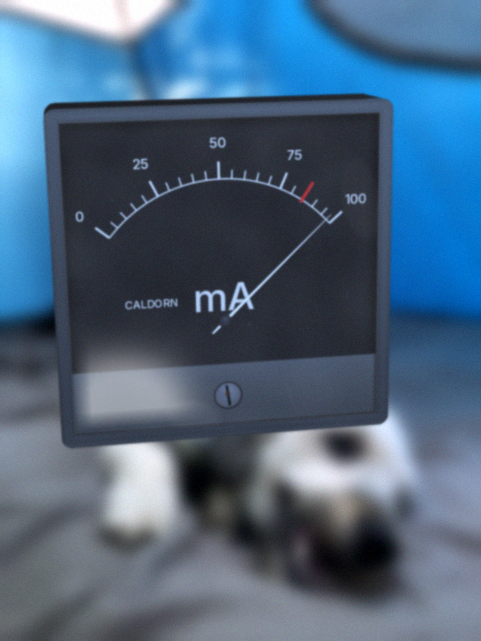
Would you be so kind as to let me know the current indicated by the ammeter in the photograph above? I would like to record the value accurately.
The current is 97.5 mA
